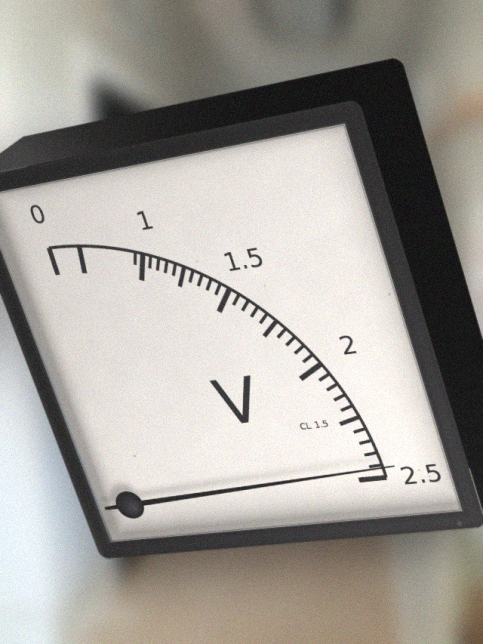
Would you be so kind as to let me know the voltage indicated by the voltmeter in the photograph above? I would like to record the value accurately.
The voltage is 2.45 V
